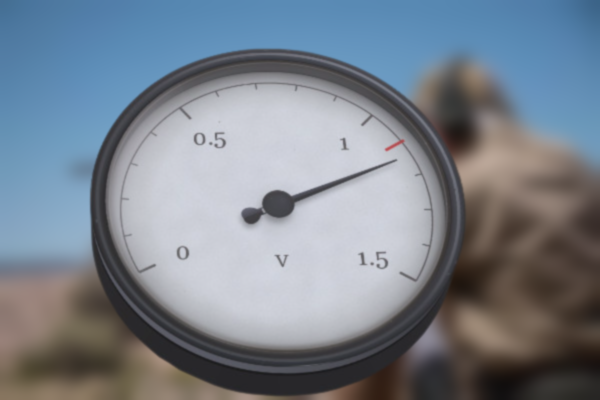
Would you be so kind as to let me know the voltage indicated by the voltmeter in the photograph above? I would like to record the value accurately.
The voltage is 1.15 V
